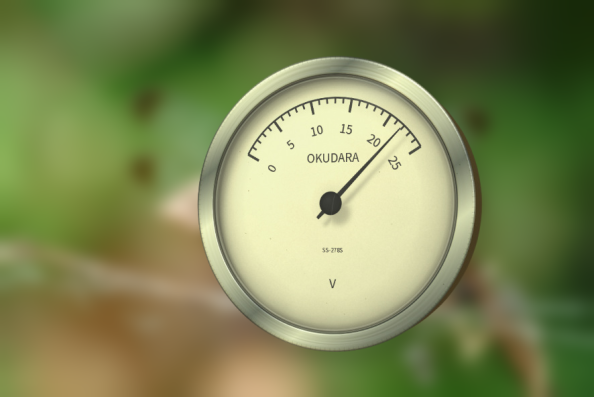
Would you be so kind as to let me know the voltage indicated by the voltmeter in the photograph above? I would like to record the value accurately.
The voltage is 22 V
